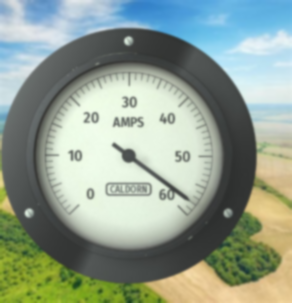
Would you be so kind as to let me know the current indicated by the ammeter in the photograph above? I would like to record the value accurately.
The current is 58 A
